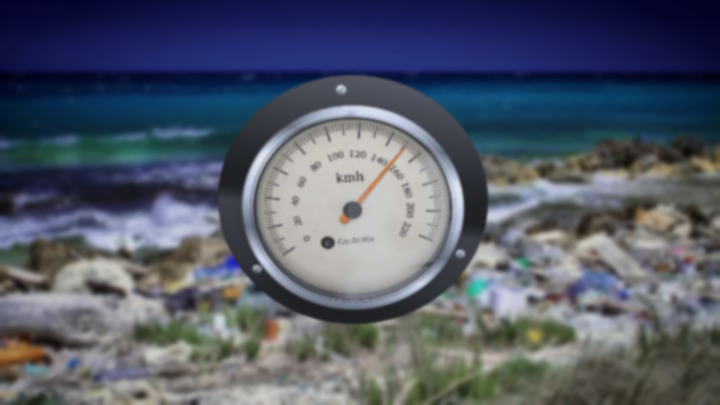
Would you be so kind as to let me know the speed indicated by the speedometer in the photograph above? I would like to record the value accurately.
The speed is 150 km/h
